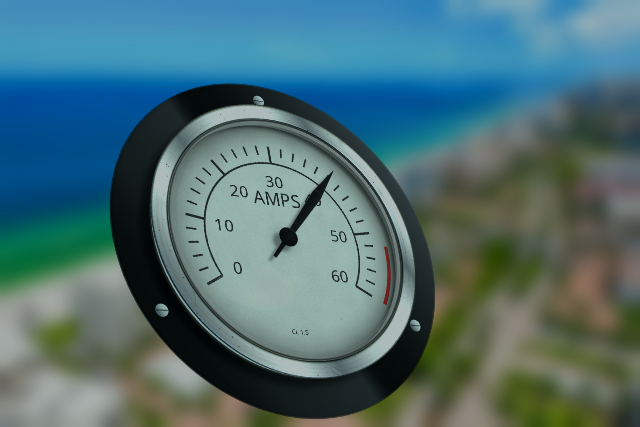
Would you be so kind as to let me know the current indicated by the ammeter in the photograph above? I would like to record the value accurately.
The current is 40 A
